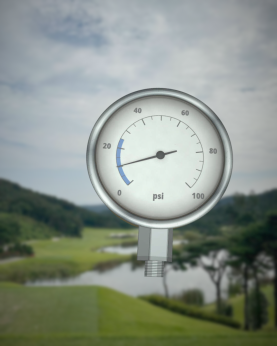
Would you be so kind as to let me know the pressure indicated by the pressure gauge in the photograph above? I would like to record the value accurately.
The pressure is 10 psi
